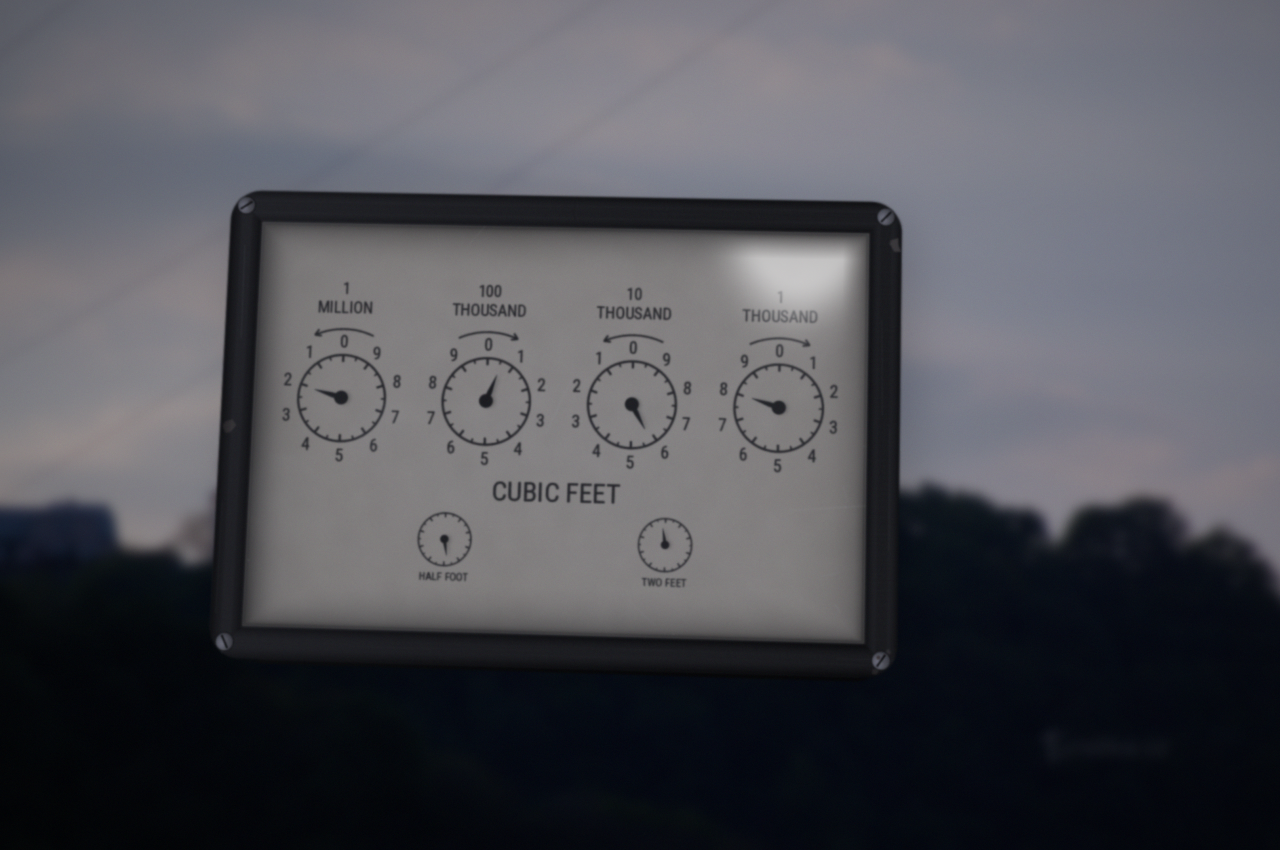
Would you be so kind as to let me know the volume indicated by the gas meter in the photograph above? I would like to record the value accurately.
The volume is 205800 ft³
